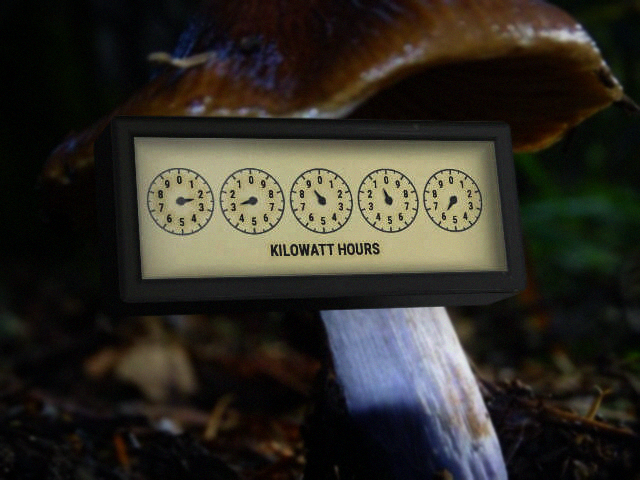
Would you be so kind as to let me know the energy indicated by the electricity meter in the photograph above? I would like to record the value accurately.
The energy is 22906 kWh
